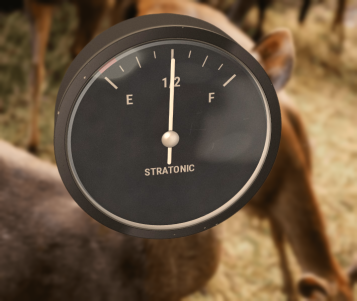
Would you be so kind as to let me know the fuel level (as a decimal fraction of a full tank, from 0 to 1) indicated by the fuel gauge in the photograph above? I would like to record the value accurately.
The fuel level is 0.5
